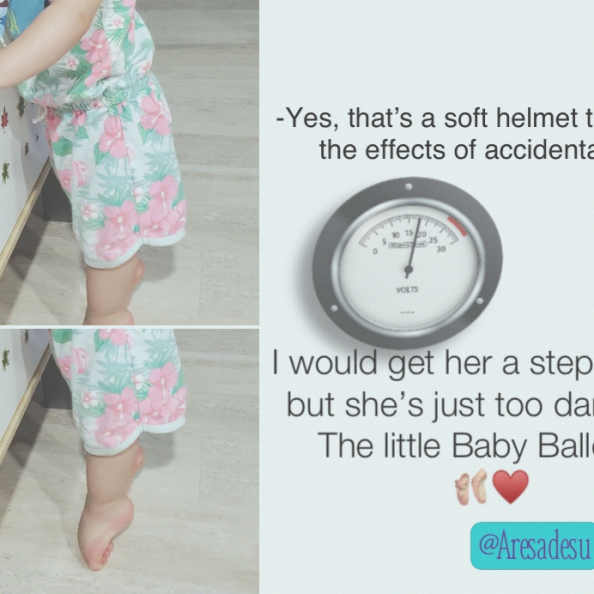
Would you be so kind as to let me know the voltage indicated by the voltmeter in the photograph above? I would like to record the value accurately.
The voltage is 17.5 V
